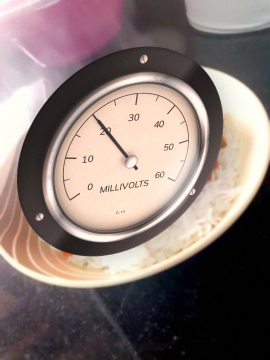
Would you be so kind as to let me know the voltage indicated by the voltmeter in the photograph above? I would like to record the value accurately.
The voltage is 20 mV
